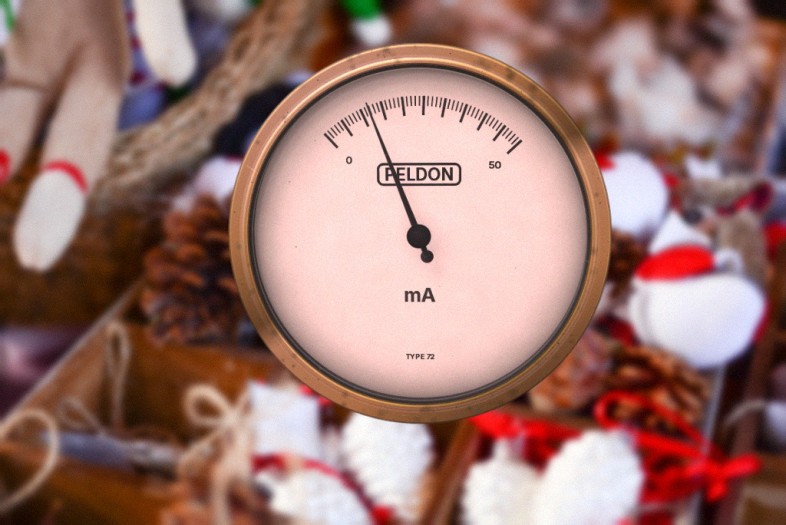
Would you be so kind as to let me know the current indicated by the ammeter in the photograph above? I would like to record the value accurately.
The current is 12 mA
